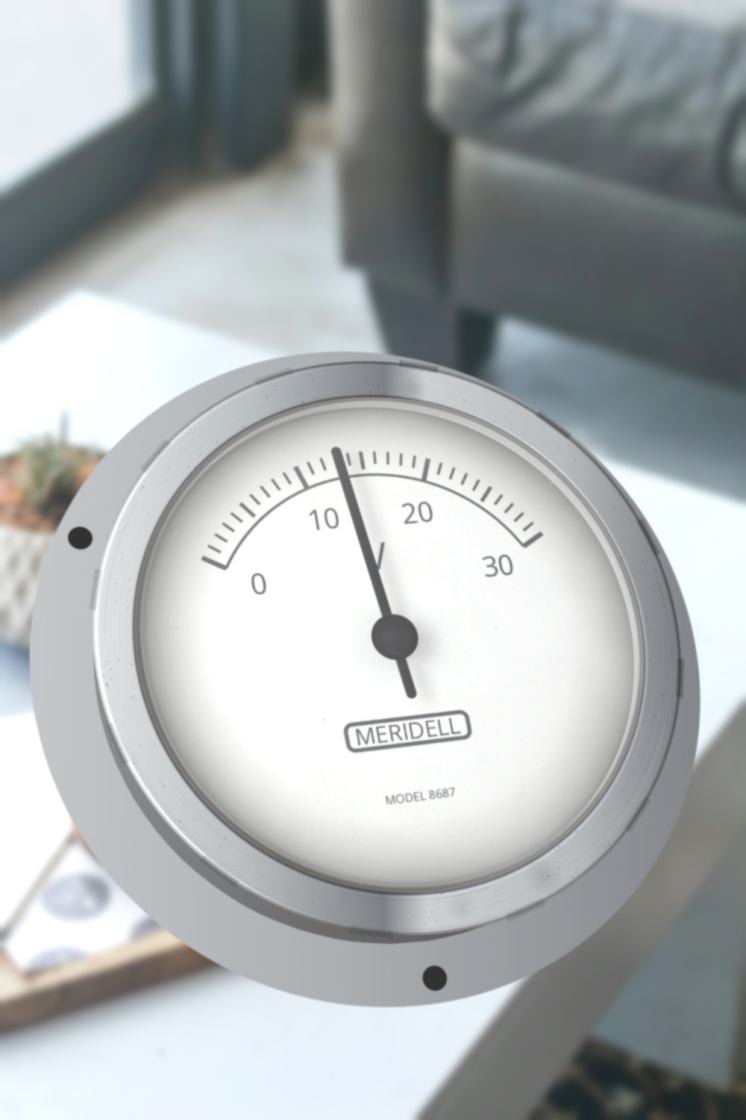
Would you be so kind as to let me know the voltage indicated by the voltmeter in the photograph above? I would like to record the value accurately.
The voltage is 13 V
